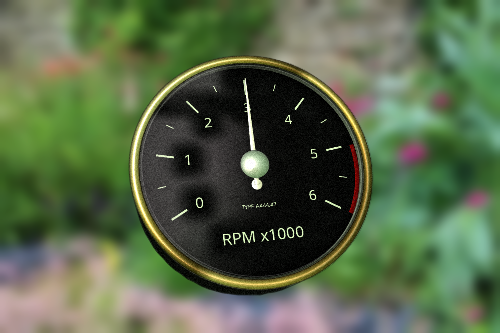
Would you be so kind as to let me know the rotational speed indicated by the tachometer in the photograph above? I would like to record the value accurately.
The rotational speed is 3000 rpm
